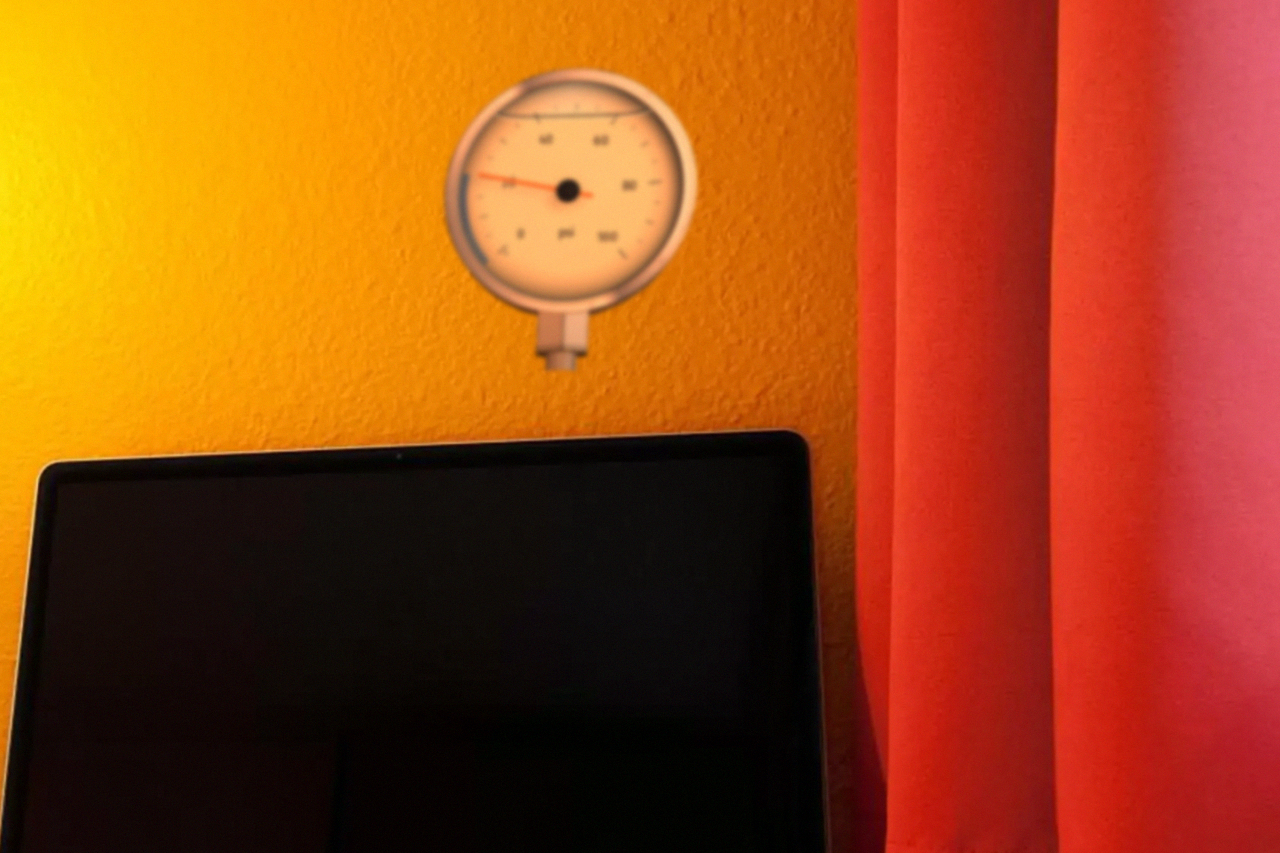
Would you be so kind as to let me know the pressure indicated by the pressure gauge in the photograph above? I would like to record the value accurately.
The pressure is 20 psi
